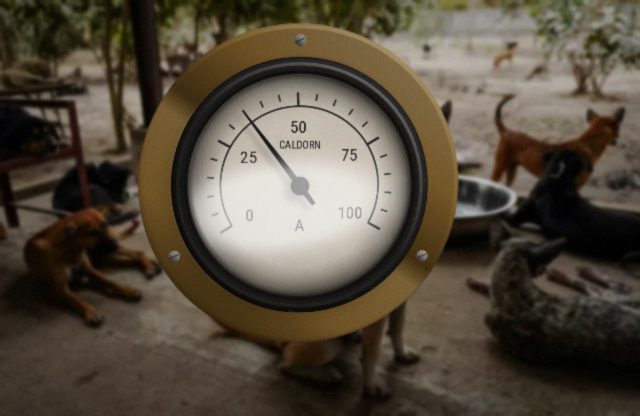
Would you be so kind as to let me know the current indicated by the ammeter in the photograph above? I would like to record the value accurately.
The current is 35 A
